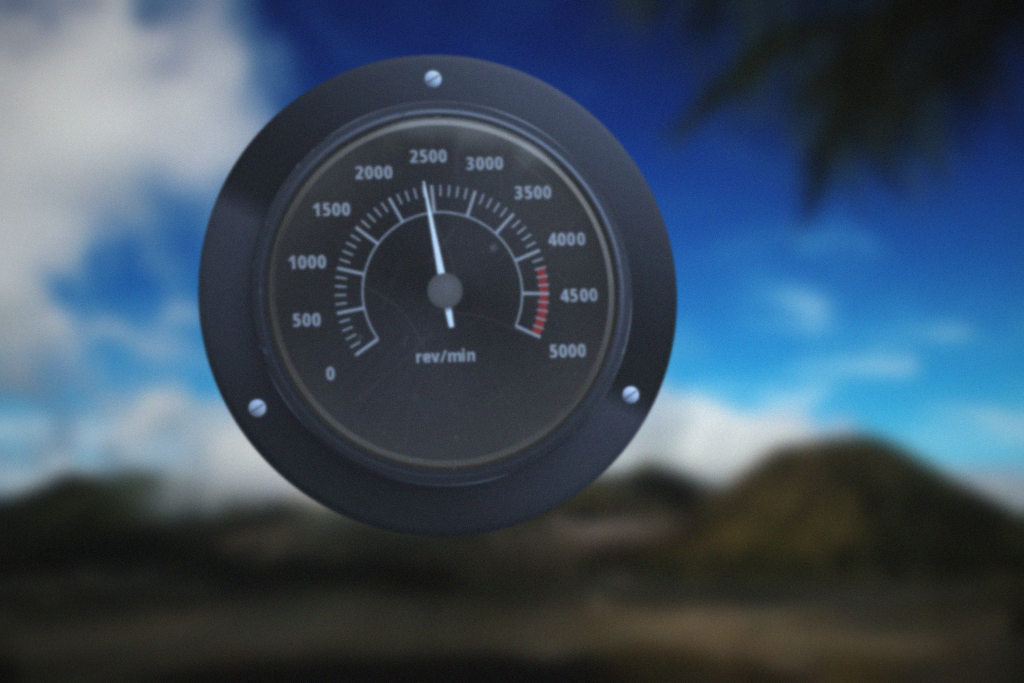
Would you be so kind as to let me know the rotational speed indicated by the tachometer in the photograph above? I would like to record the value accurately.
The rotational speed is 2400 rpm
